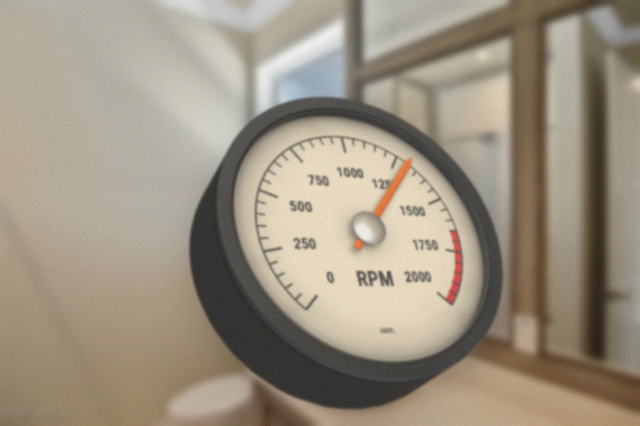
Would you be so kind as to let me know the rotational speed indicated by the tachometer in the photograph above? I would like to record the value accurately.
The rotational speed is 1300 rpm
